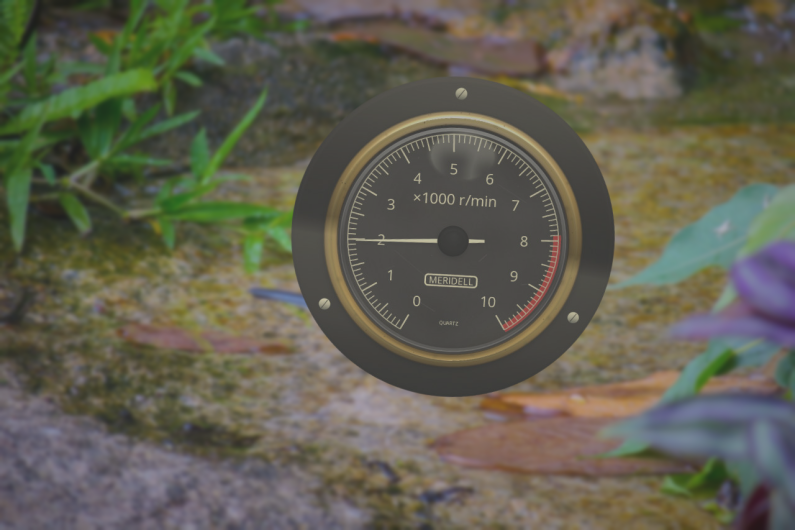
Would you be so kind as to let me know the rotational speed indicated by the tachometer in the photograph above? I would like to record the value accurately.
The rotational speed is 2000 rpm
